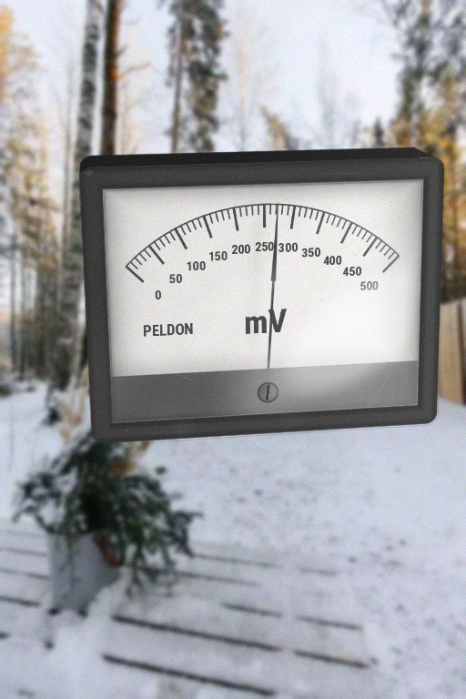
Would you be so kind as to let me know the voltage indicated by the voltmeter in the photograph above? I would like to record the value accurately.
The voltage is 270 mV
